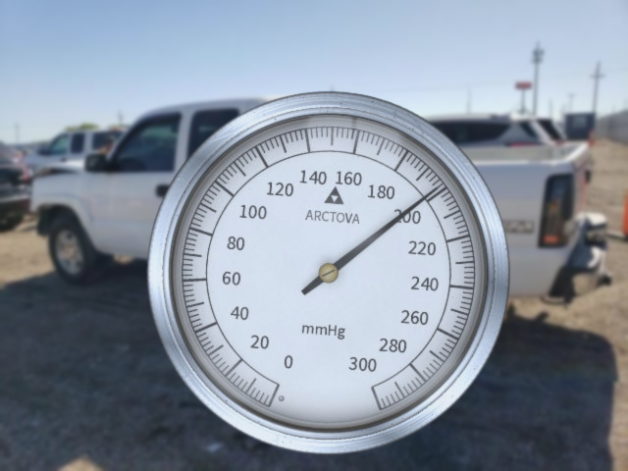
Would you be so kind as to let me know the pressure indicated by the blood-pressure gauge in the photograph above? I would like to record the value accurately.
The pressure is 198 mmHg
